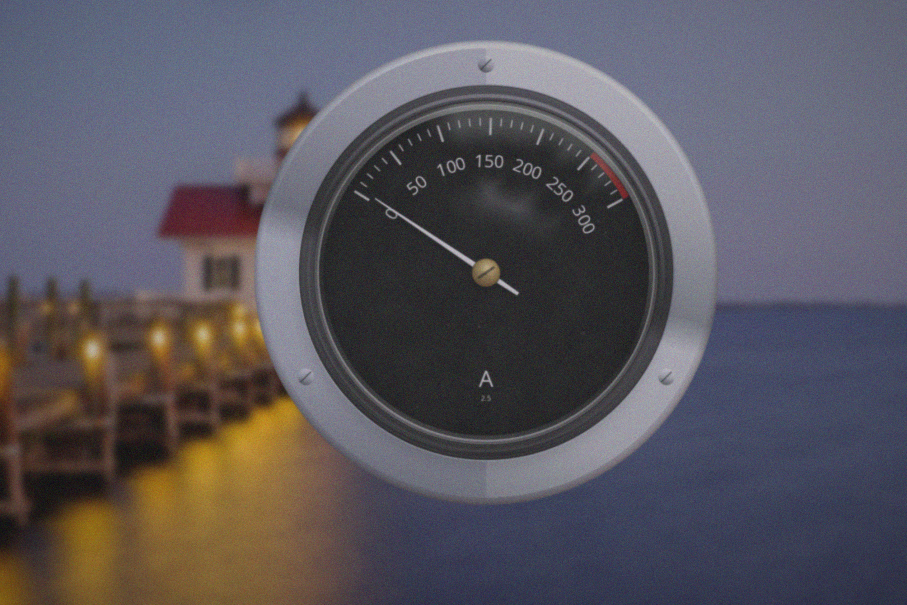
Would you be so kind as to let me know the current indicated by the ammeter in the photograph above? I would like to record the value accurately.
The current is 5 A
